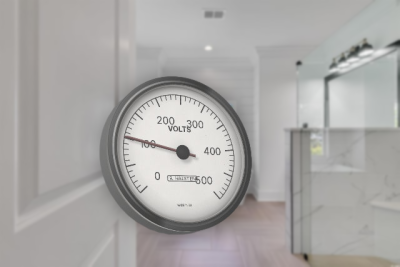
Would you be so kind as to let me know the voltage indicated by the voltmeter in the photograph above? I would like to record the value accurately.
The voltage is 100 V
